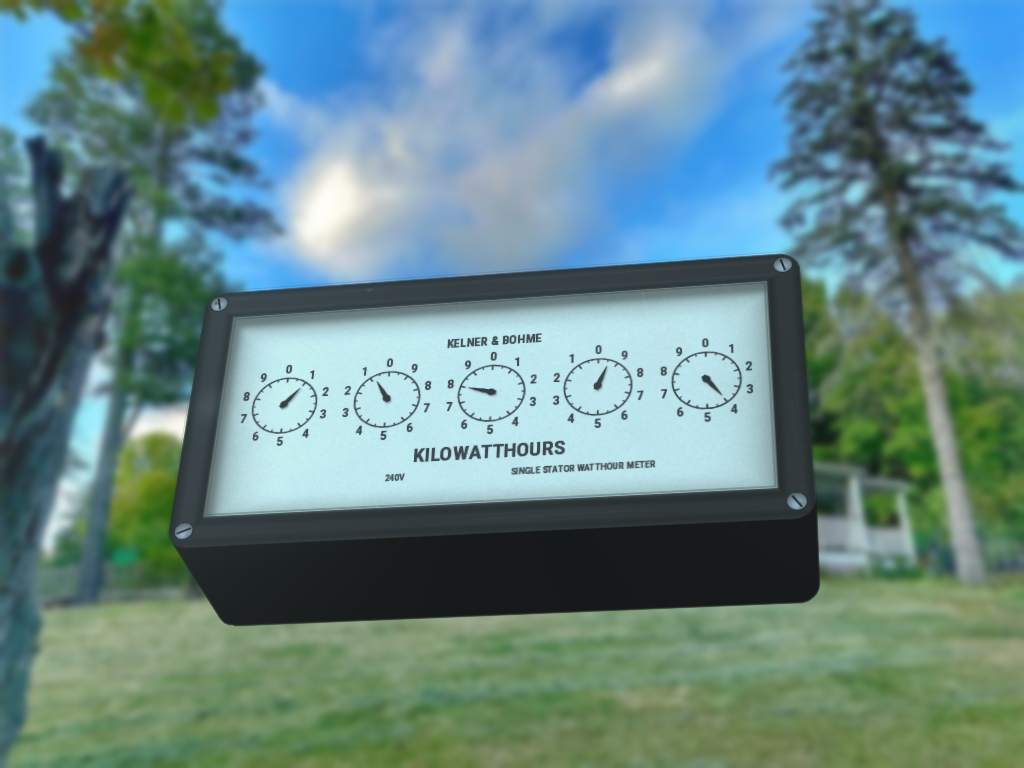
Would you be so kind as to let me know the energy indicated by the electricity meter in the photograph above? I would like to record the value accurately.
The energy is 10794 kWh
